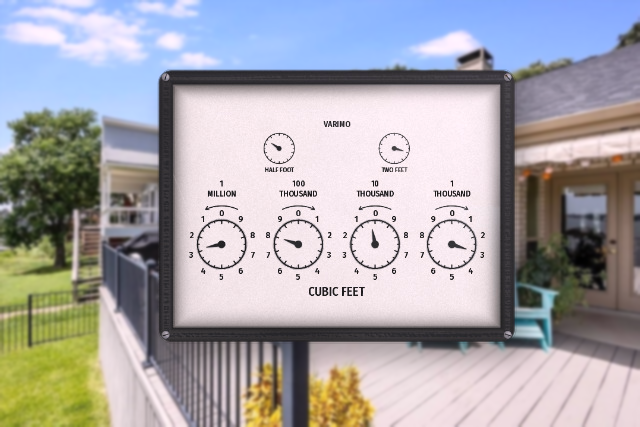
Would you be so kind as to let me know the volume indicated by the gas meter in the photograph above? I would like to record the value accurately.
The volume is 280300 ft³
